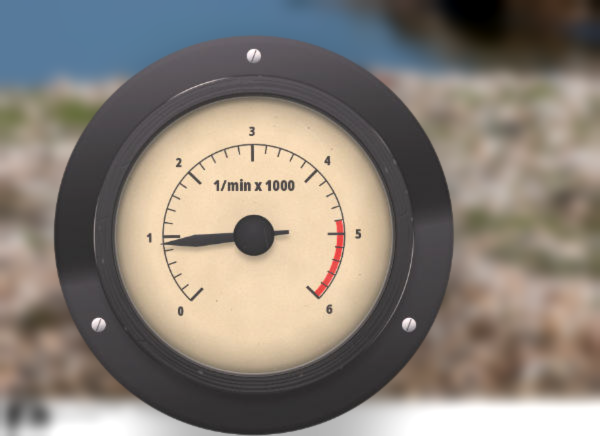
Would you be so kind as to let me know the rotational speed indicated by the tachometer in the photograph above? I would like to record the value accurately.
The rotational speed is 900 rpm
